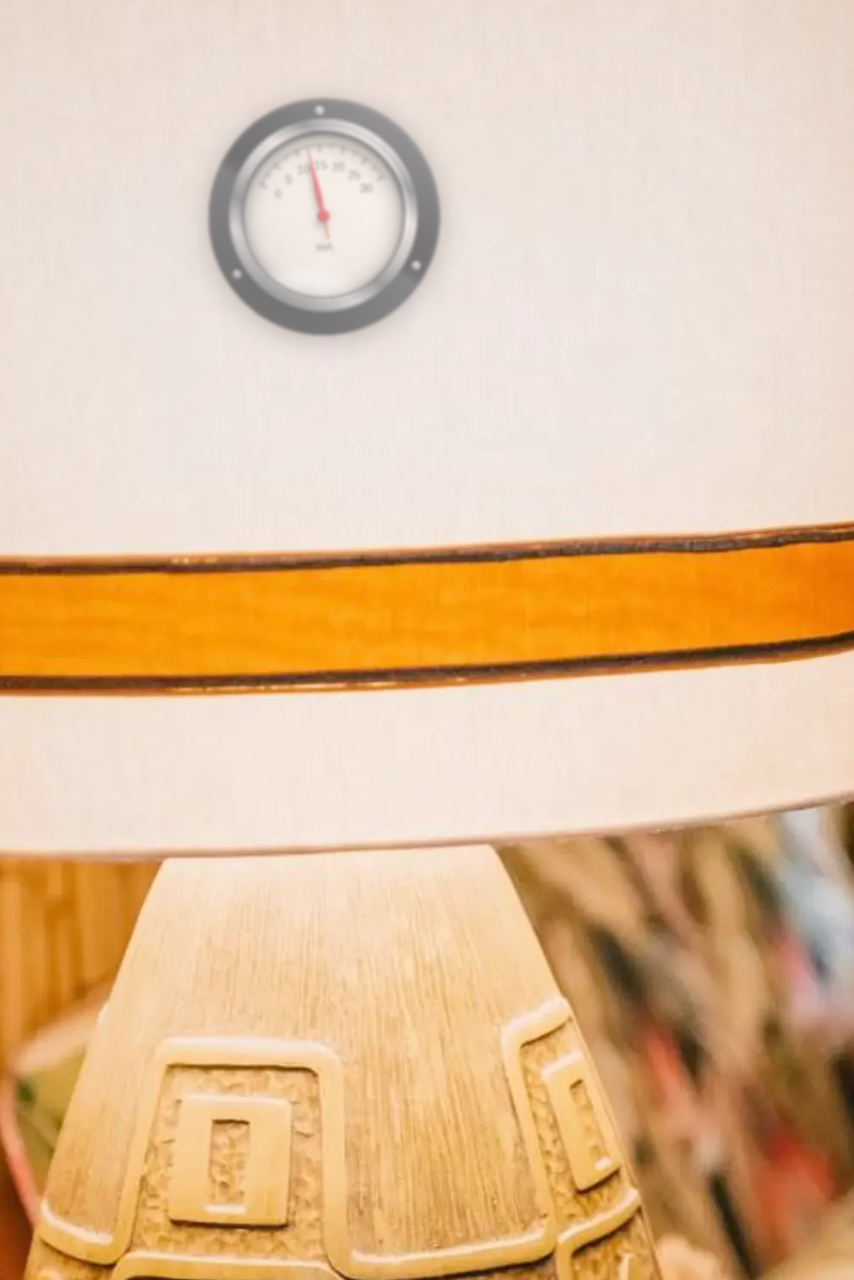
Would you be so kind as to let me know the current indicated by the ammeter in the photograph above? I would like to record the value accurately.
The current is 12.5 mA
